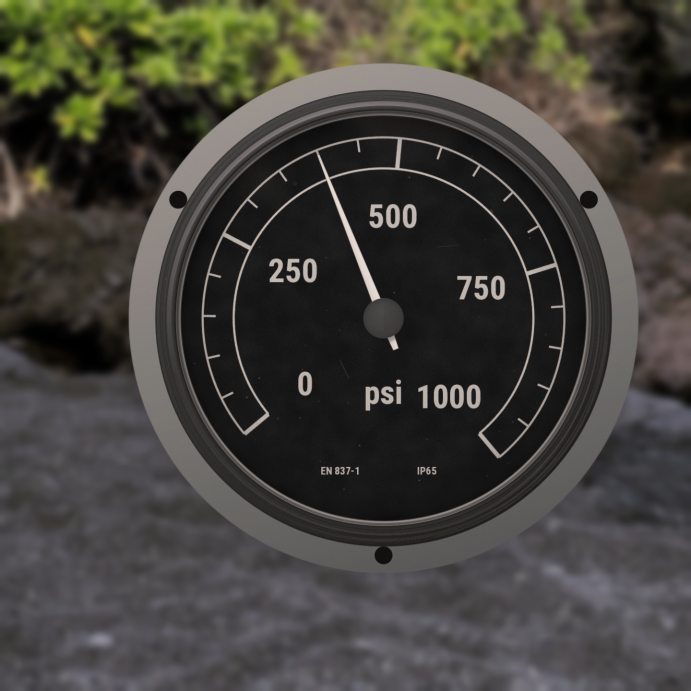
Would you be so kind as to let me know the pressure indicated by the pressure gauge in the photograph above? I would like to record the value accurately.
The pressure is 400 psi
